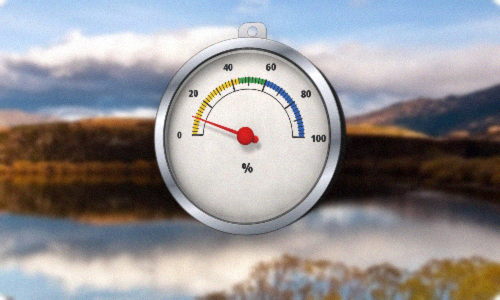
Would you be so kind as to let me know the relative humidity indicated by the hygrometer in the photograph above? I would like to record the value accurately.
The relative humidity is 10 %
